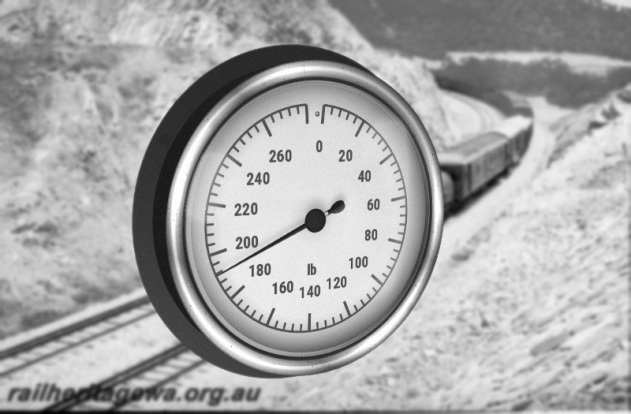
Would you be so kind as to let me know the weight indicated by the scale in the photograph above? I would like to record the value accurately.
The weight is 192 lb
